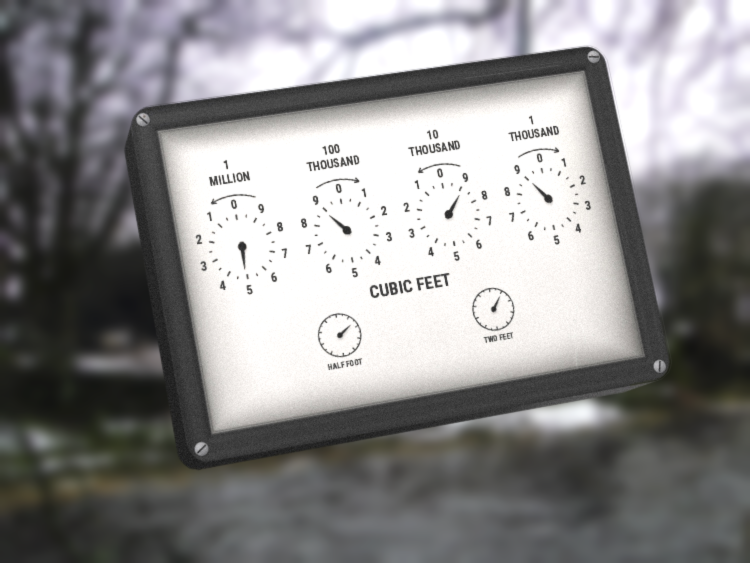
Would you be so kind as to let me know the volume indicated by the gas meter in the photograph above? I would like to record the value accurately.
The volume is 488900 ft³
